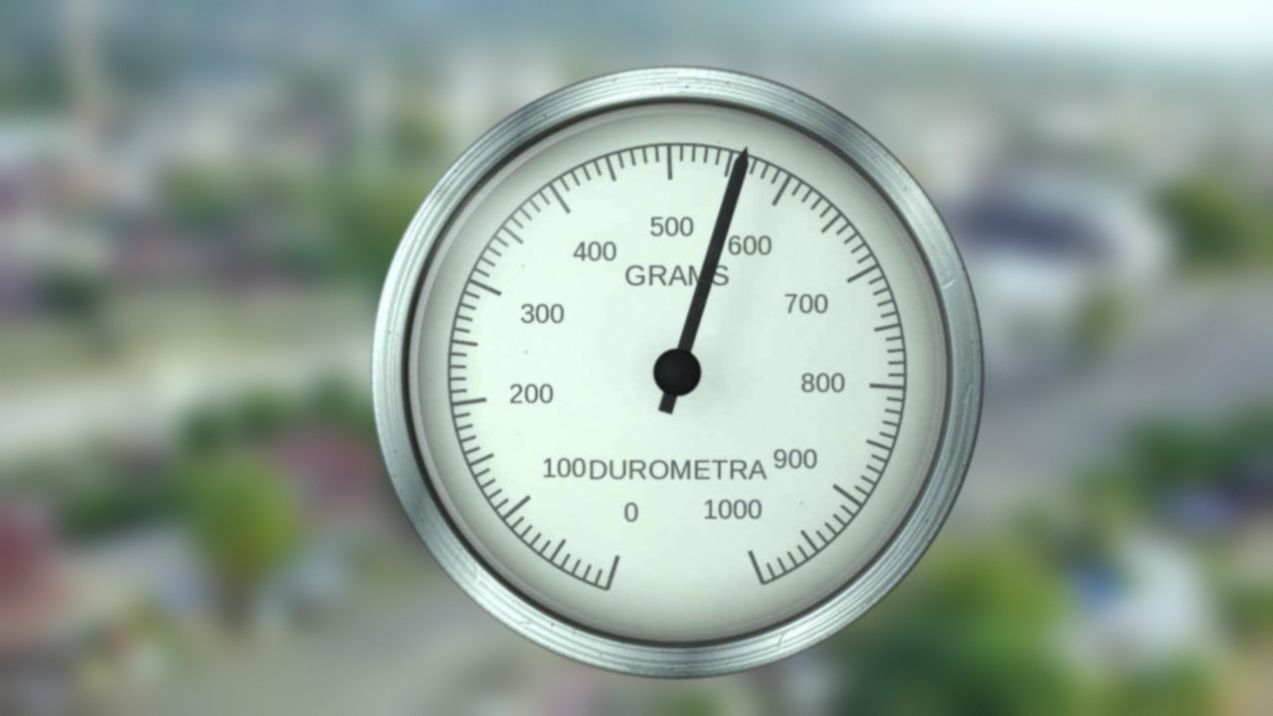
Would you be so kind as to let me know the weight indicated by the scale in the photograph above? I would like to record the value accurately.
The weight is 560 g
